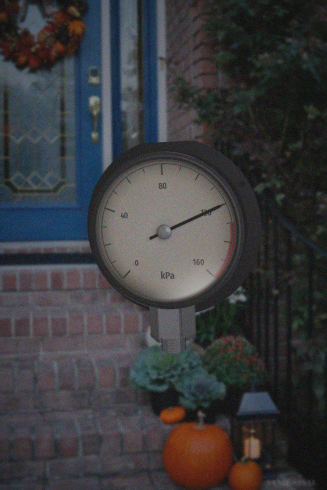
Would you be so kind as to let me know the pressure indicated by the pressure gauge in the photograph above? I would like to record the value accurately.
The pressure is 120 kPa
